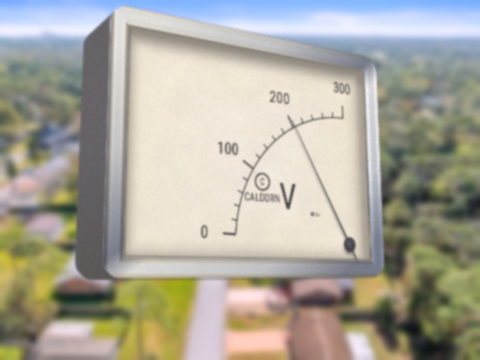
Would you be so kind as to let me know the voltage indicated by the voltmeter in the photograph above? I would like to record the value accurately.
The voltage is 200 V
